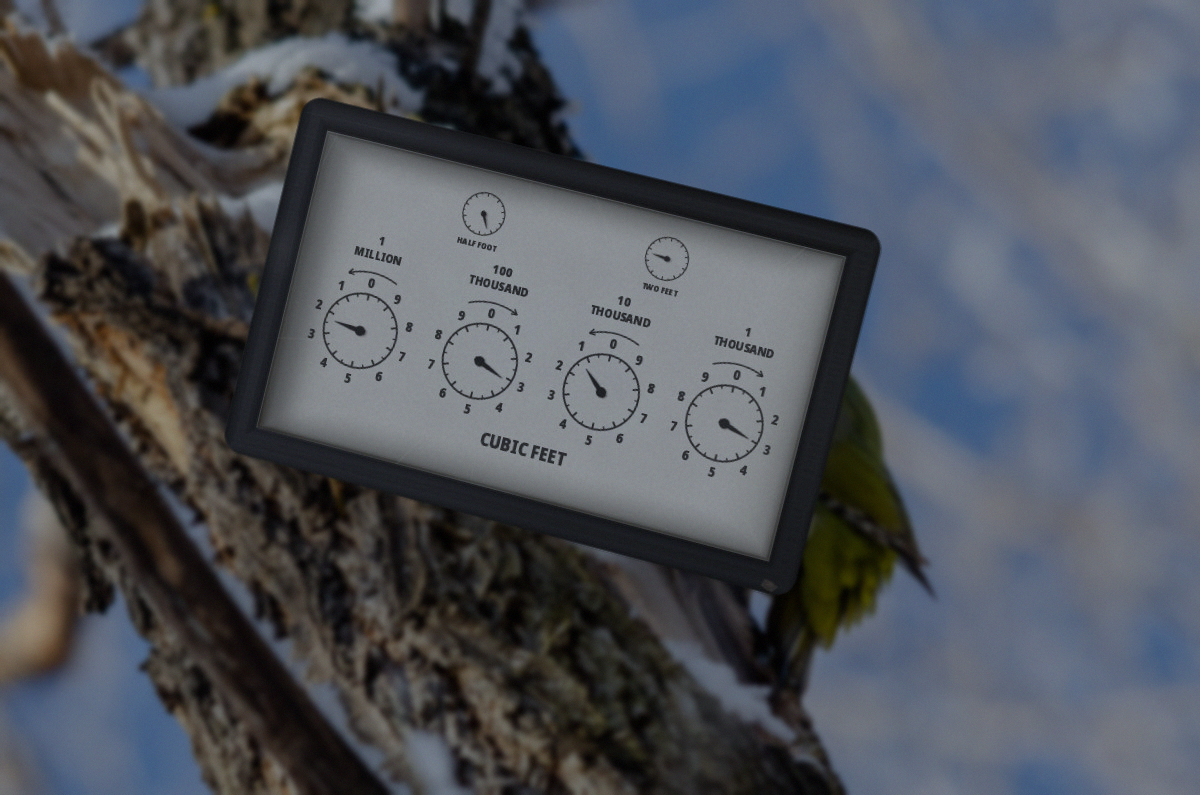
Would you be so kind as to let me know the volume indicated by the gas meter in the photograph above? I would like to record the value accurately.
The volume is 231300 ft³
